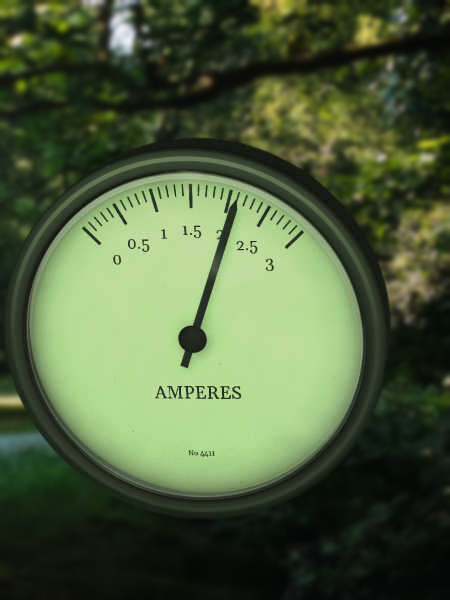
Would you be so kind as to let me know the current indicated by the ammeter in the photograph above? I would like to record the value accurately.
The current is 2.1 A
